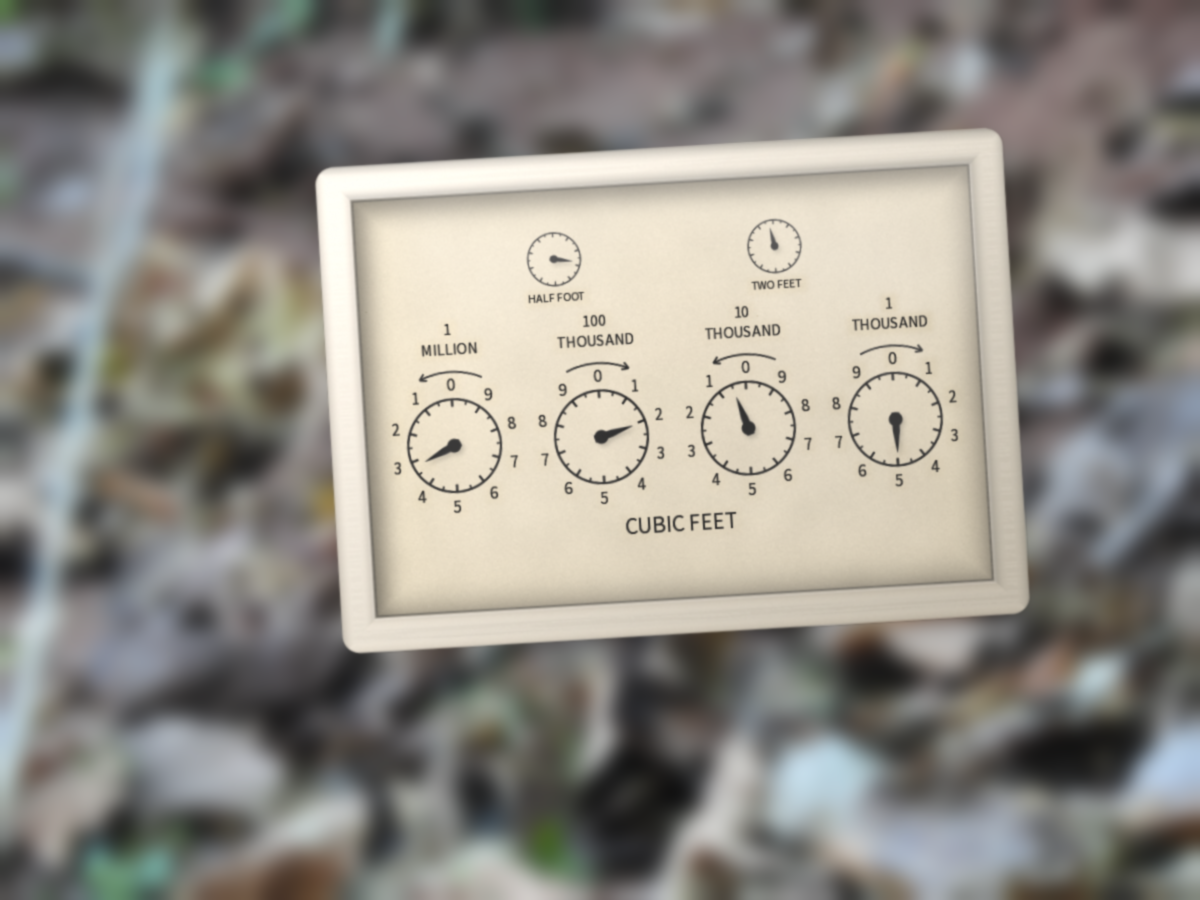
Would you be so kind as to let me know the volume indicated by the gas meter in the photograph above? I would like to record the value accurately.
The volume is 320500 ft³
